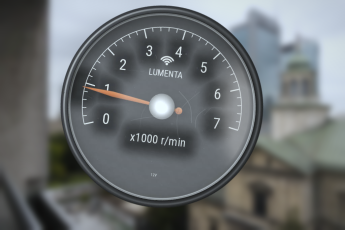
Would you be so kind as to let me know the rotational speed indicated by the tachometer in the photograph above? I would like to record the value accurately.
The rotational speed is 900 rpm
